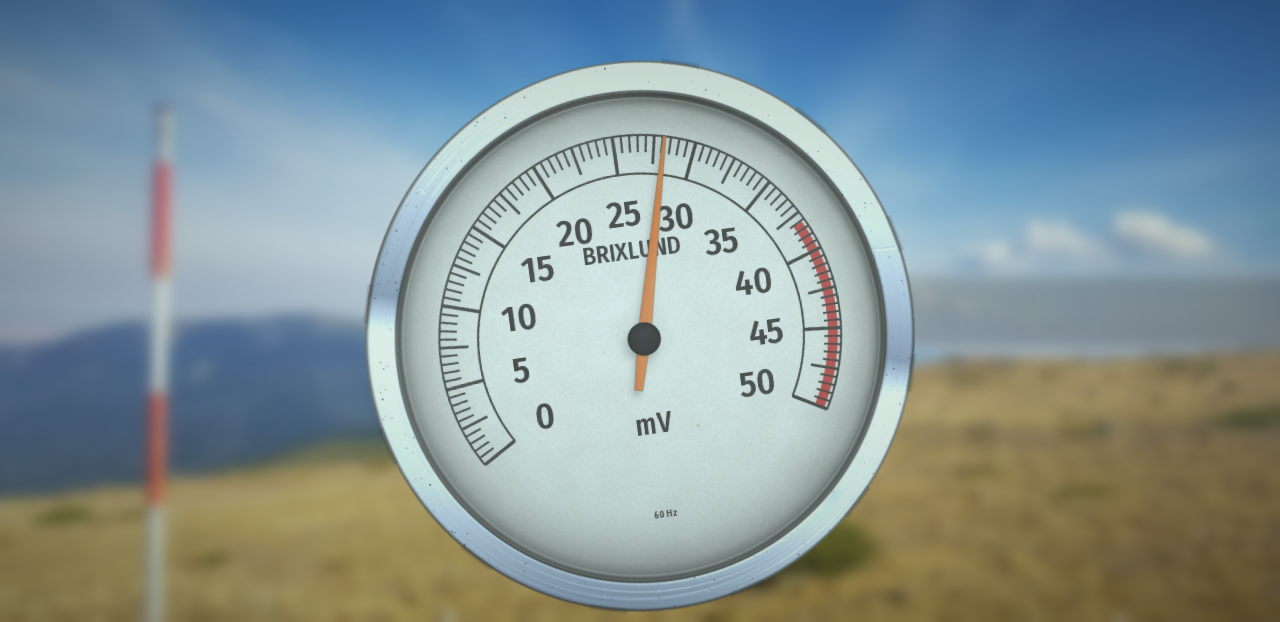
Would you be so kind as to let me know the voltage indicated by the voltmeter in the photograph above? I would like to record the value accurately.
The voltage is 28 mV
